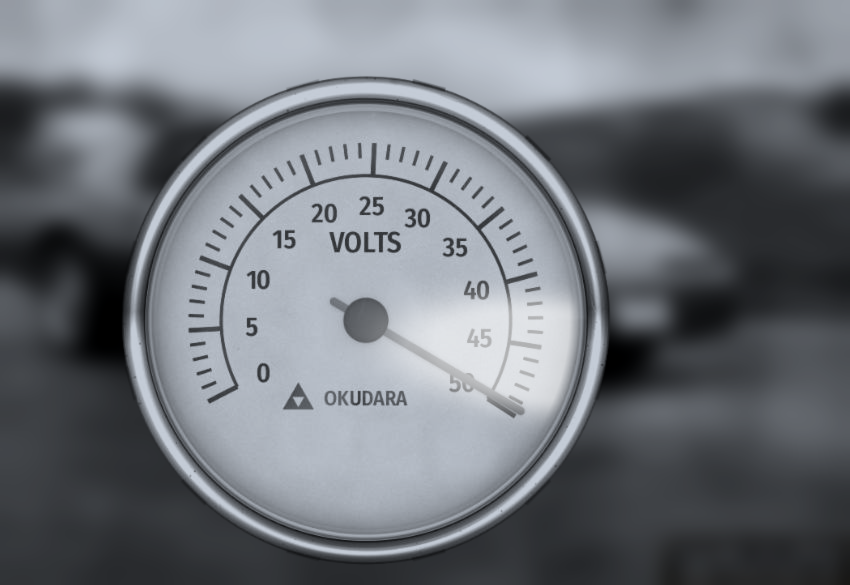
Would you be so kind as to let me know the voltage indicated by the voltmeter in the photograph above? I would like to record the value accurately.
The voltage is 49.5 V
